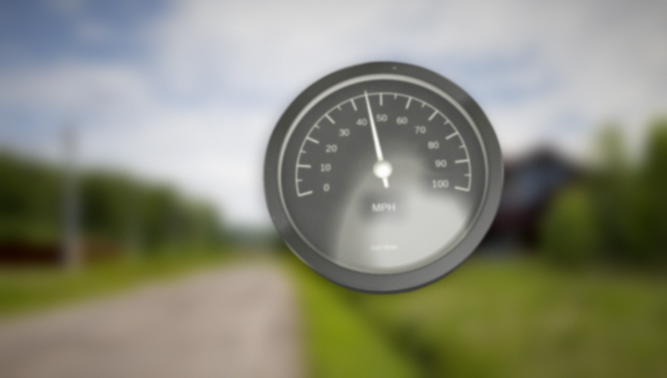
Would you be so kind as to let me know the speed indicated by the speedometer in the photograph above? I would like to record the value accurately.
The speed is 45 mph
